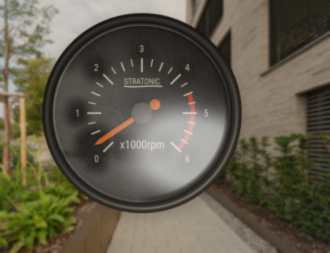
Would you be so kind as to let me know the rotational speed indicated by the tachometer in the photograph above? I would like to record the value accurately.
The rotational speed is 250 rpm
